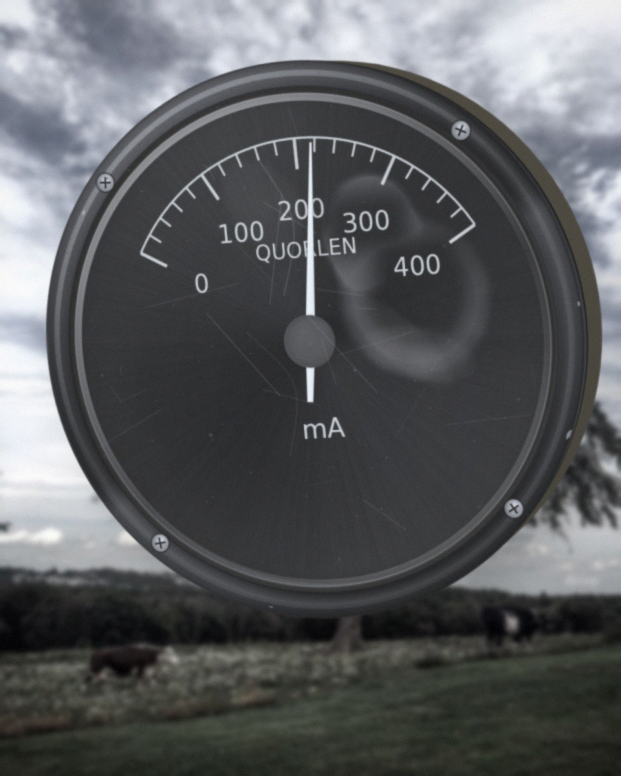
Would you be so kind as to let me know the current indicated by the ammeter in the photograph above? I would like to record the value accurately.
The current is 220 mA
